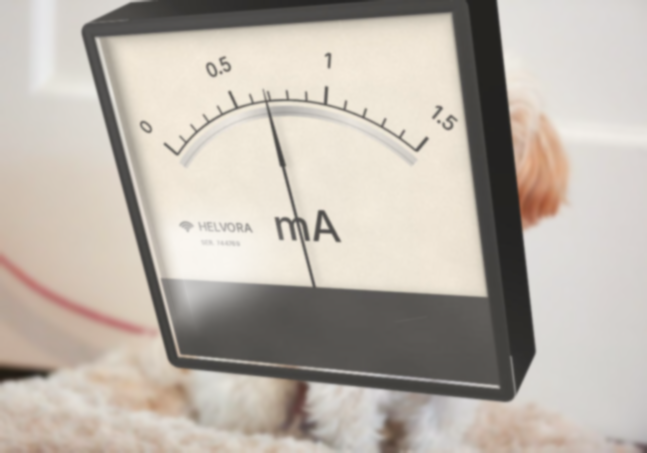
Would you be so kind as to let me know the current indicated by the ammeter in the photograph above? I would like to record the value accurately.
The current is 0.7 mA
